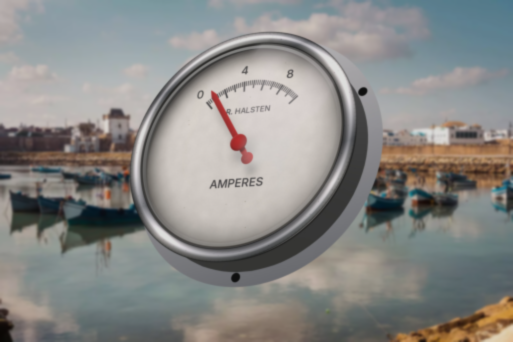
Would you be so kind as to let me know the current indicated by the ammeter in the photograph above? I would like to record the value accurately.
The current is 1 A
